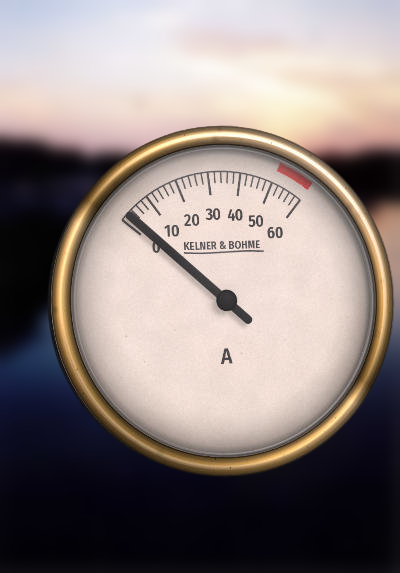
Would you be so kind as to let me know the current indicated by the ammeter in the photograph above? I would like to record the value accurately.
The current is 2 A
